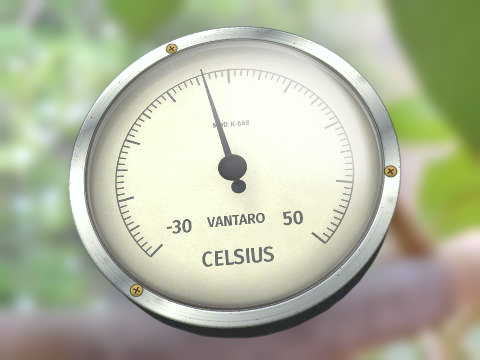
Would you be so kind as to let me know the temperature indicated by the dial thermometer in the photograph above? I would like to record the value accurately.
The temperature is 6 °C
